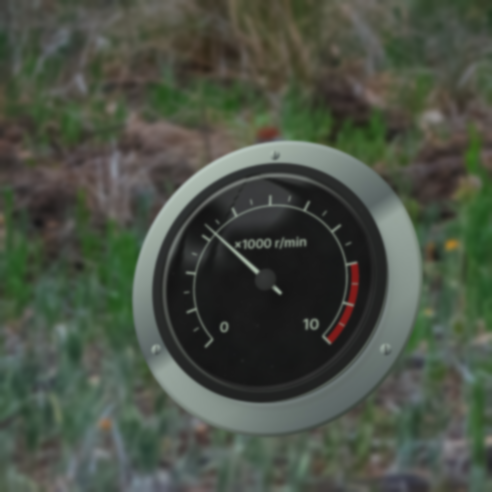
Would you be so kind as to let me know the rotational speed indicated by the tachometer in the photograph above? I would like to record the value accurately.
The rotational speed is 3250 rpm
